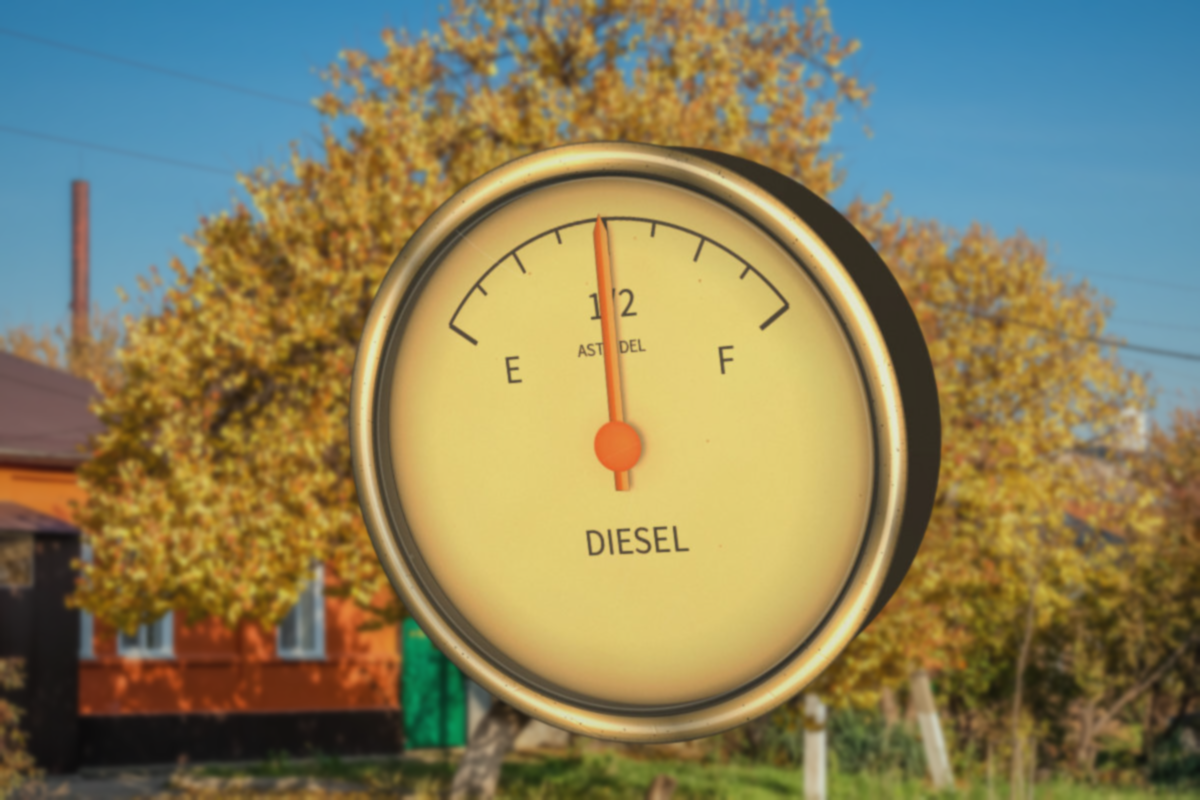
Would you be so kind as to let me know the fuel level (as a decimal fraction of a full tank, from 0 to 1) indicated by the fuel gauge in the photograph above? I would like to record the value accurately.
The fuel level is 0.5
